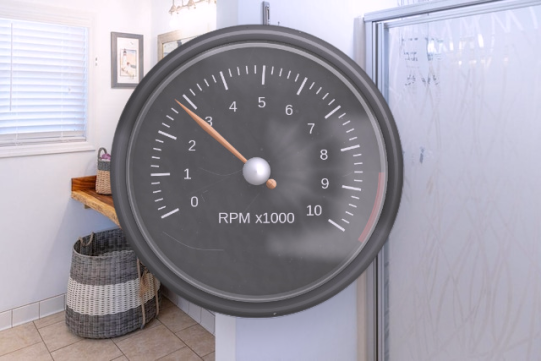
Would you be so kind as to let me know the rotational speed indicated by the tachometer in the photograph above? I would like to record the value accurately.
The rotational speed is 2800 rpm
